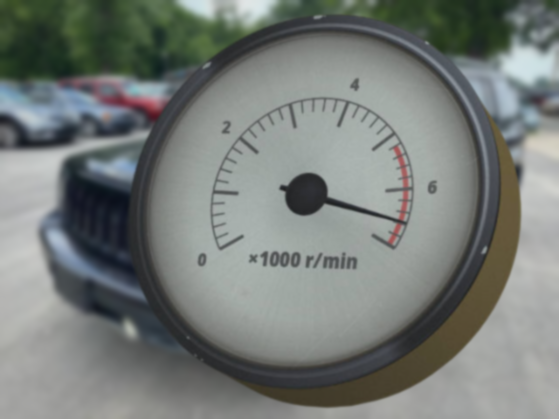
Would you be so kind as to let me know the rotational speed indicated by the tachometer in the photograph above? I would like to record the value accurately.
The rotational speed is 6600 rpm
